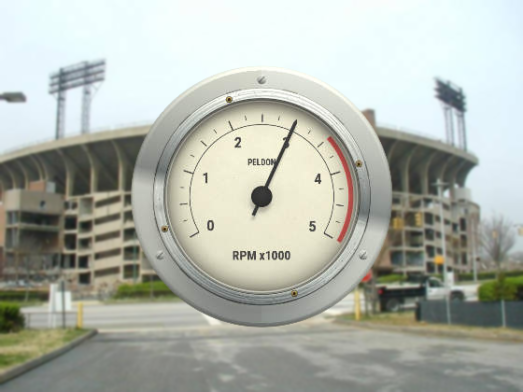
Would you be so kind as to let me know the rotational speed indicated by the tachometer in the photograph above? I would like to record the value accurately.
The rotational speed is 3000 rpm
